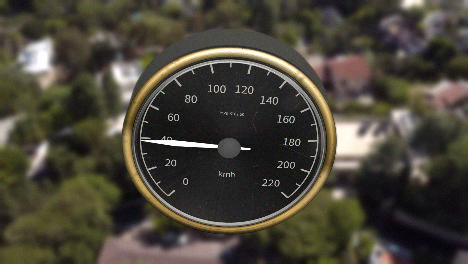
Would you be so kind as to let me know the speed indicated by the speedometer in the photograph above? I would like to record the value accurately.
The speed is 40 km/h
